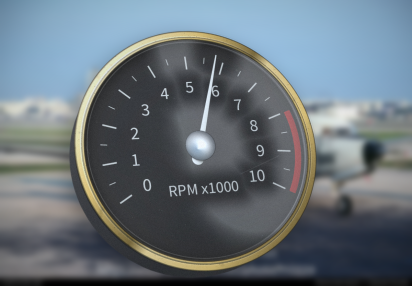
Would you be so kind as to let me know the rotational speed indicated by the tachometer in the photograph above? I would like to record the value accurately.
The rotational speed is 5750 rpm
